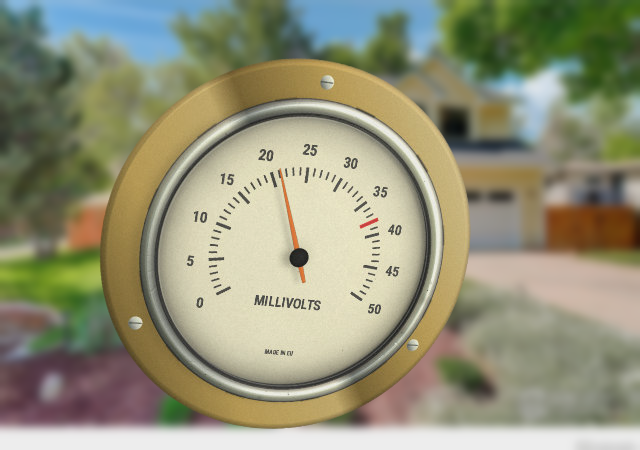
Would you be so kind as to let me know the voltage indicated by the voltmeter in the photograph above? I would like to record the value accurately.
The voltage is 21 mV
